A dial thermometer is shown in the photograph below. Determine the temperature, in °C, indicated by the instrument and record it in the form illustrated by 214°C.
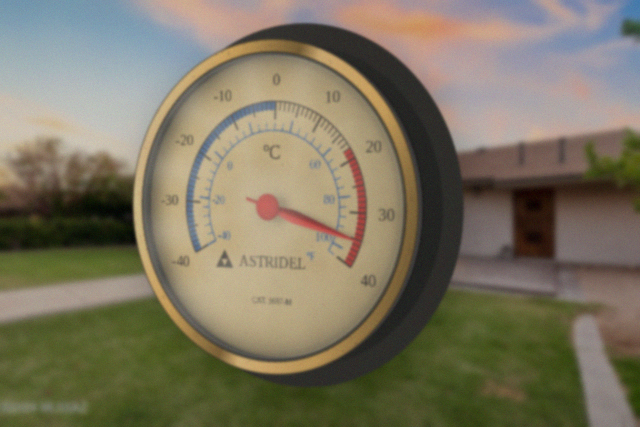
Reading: 35°C
